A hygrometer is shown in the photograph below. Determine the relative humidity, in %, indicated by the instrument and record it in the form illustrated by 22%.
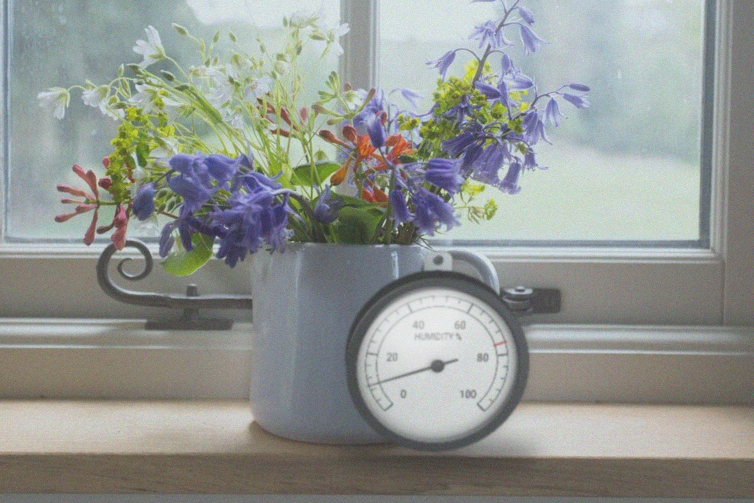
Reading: 10%
